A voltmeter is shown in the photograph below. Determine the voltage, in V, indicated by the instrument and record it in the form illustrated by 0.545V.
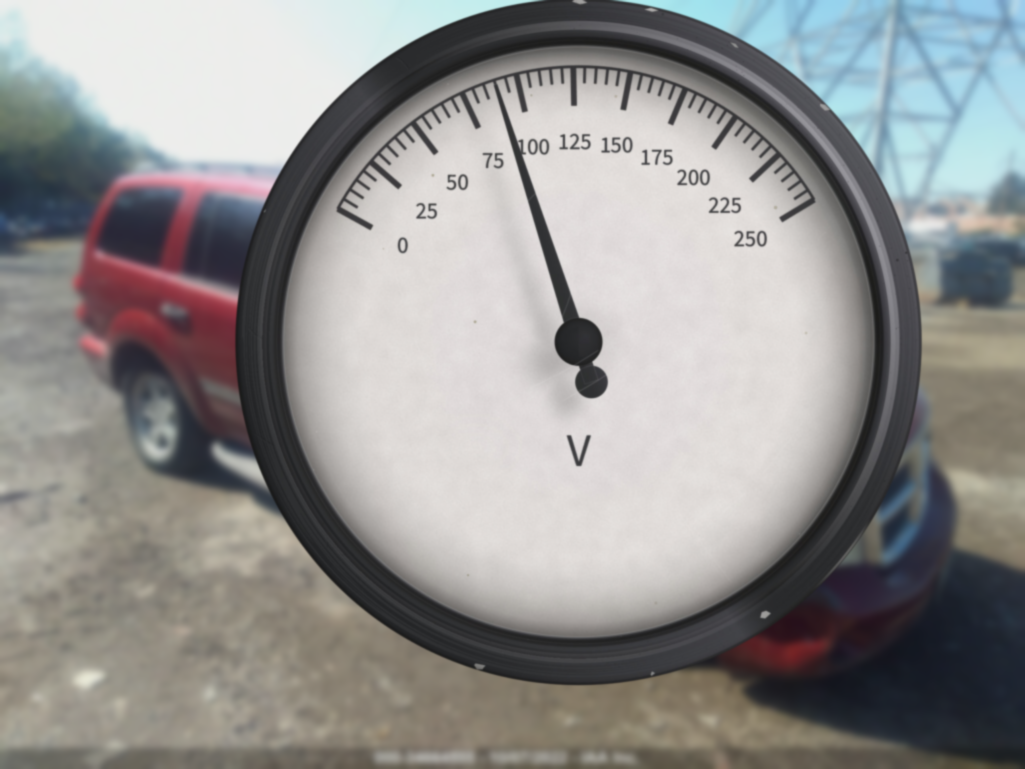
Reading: 90V
